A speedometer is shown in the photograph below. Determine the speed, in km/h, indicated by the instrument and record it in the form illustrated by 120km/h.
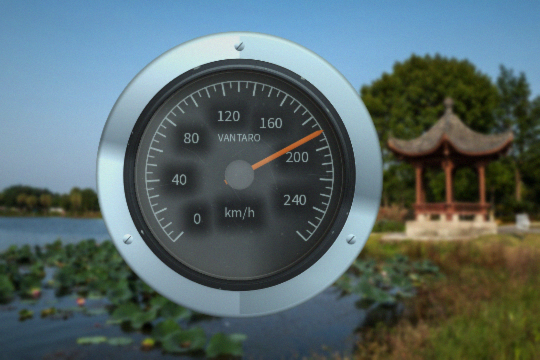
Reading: 190km/h
